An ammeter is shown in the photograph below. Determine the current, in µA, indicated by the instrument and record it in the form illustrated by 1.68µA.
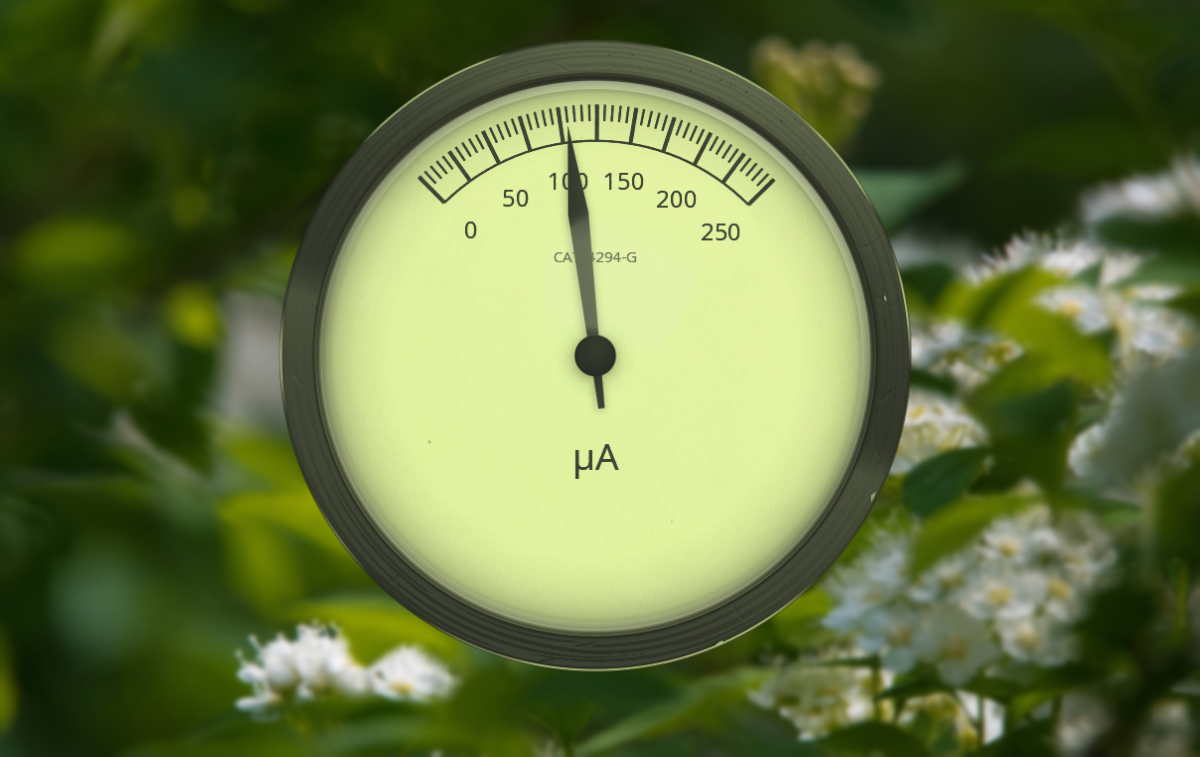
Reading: 105µA
